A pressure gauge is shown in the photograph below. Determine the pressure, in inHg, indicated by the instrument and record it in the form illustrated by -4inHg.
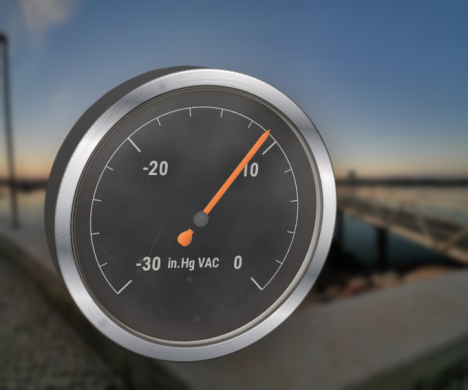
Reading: -11inHg
